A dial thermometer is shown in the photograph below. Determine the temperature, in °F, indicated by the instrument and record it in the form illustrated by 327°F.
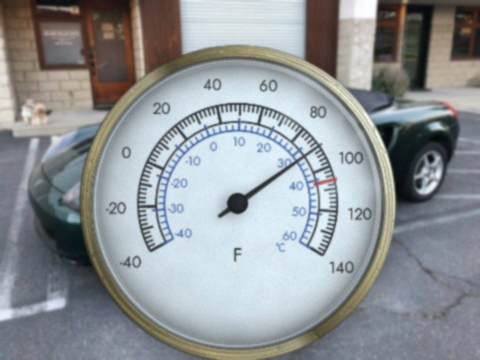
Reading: 90°F
